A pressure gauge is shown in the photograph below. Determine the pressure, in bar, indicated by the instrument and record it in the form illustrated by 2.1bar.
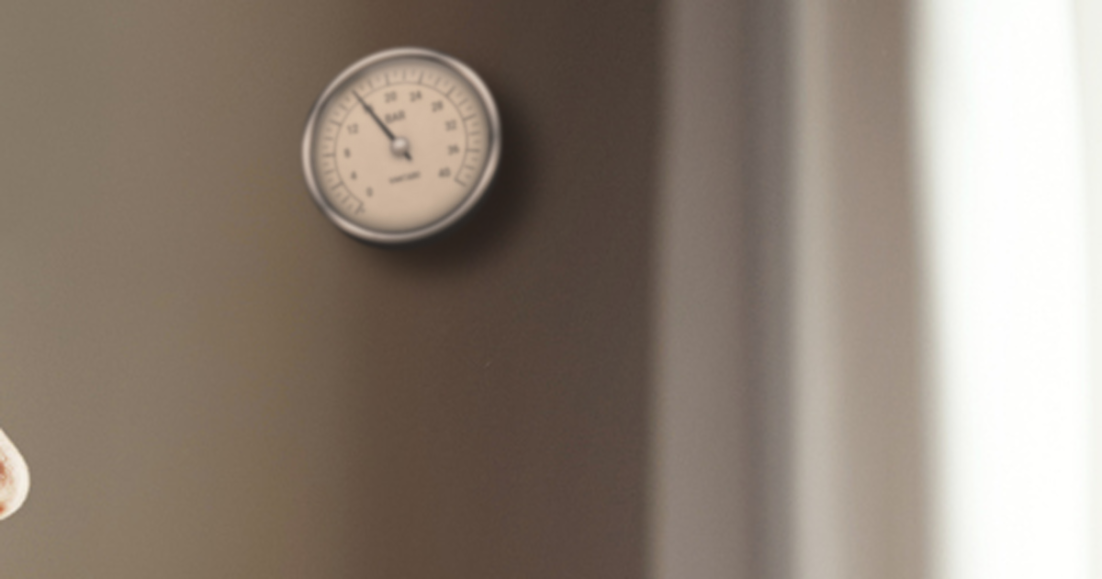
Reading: 16bar
